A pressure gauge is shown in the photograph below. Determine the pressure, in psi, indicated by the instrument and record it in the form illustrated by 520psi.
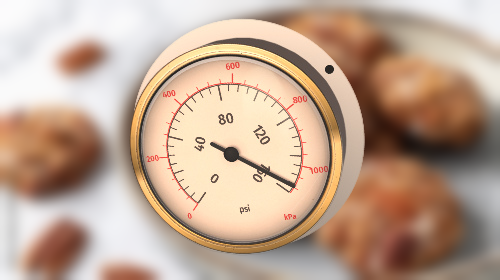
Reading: 155psi
